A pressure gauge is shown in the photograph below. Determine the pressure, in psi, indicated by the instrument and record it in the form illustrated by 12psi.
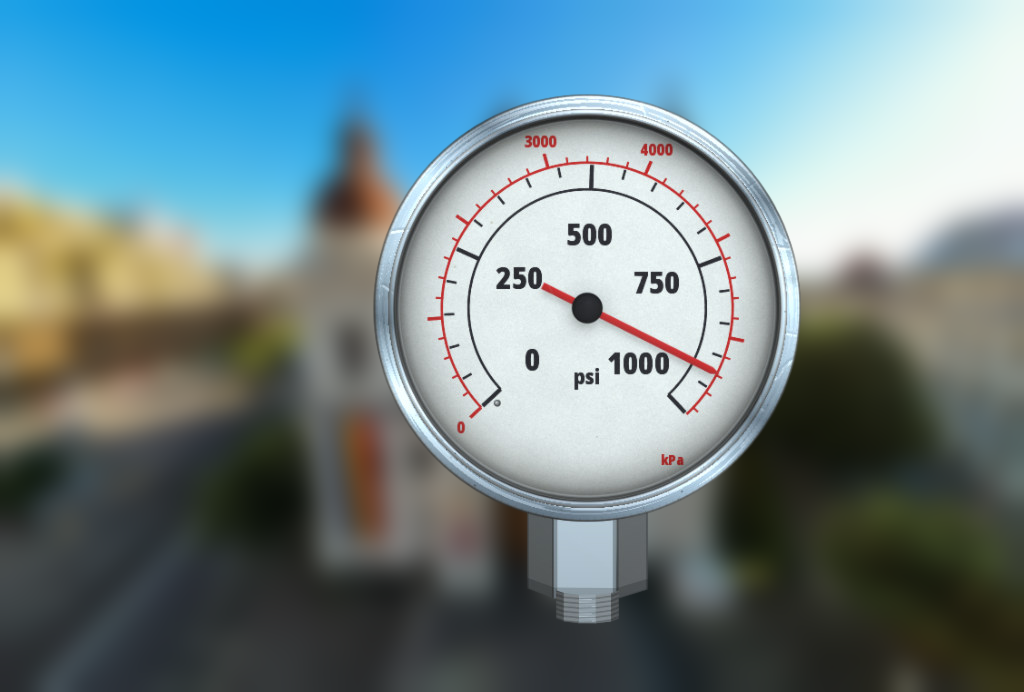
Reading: 925psi
